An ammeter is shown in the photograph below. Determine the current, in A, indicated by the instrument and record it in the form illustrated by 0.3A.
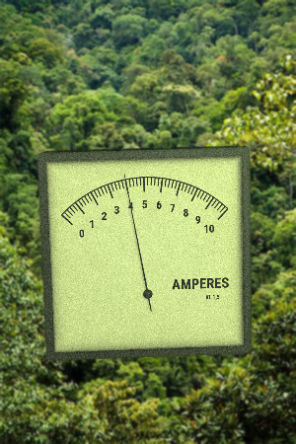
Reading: 4A
